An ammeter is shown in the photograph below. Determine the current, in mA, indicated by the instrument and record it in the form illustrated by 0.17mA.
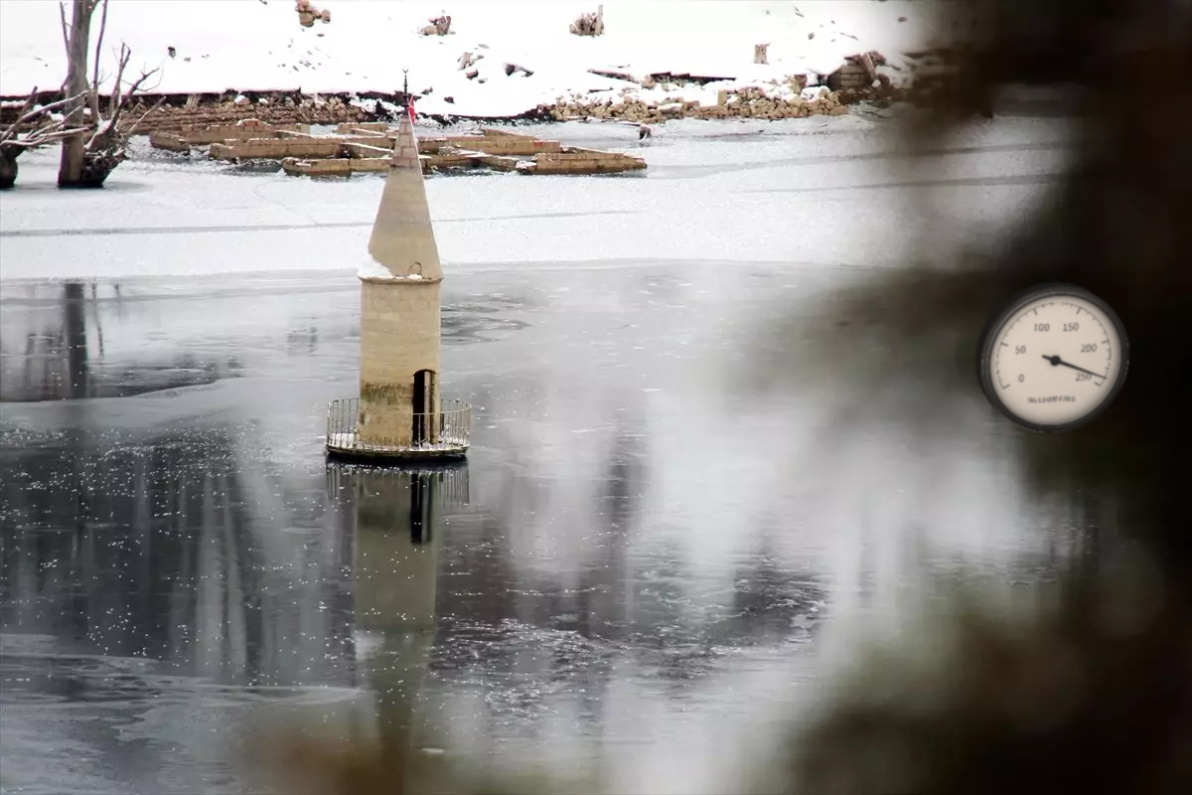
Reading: 240mA
